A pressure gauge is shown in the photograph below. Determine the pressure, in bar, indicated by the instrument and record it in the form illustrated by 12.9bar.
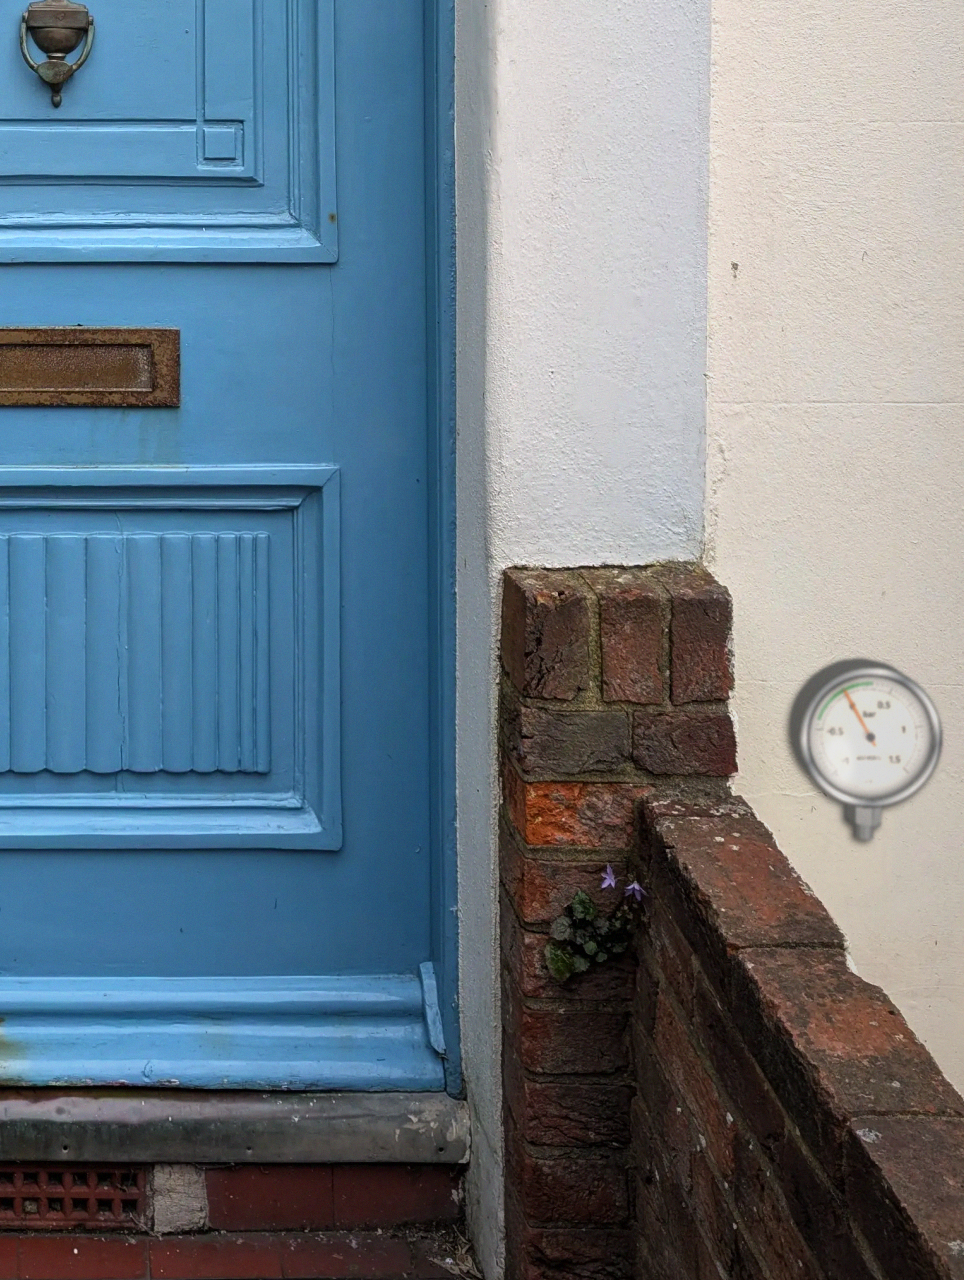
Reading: 0bar
